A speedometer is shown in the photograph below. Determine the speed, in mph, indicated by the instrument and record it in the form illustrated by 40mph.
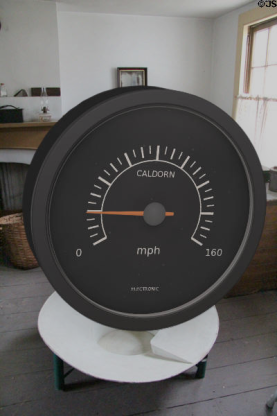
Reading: 20mph
